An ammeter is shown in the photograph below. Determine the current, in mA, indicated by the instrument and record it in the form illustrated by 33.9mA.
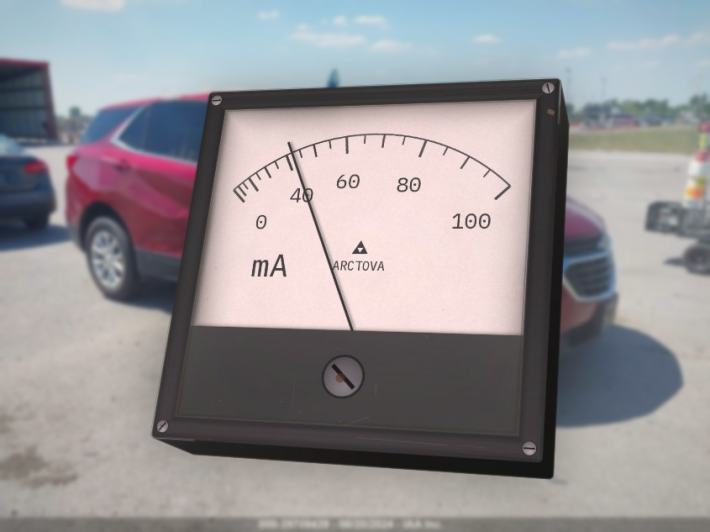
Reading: 42.5mA
